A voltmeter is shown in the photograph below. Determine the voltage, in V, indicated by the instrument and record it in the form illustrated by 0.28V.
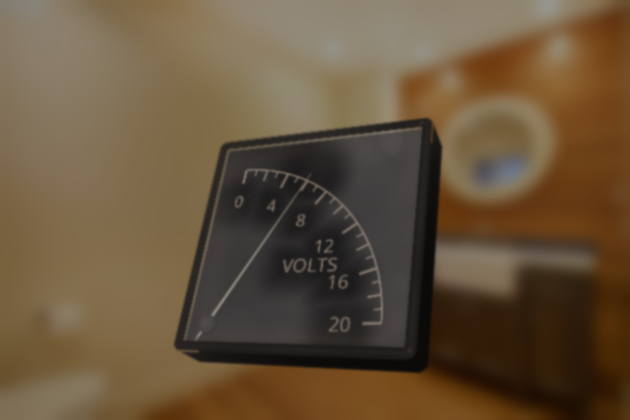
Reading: 6V
